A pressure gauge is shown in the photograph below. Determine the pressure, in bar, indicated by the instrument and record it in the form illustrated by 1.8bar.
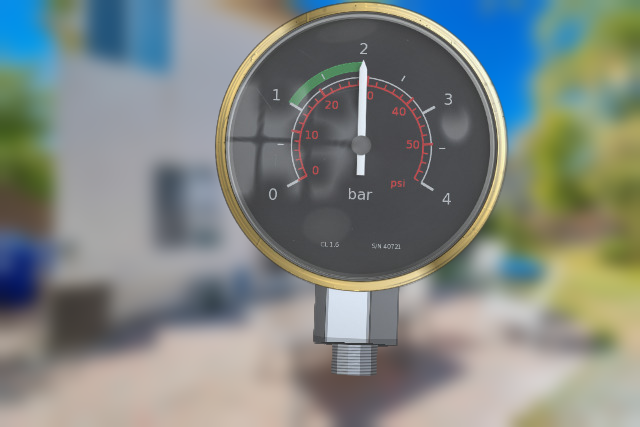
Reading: 2bar
